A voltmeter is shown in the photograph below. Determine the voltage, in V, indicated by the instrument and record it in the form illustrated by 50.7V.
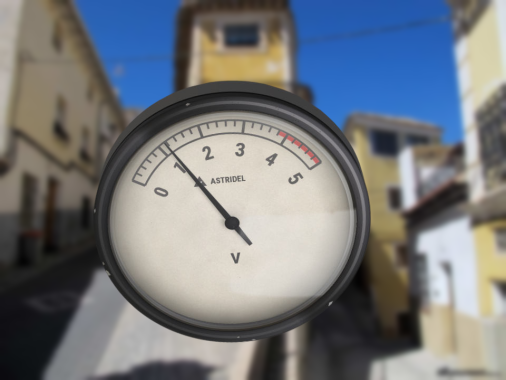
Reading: 1.2V
